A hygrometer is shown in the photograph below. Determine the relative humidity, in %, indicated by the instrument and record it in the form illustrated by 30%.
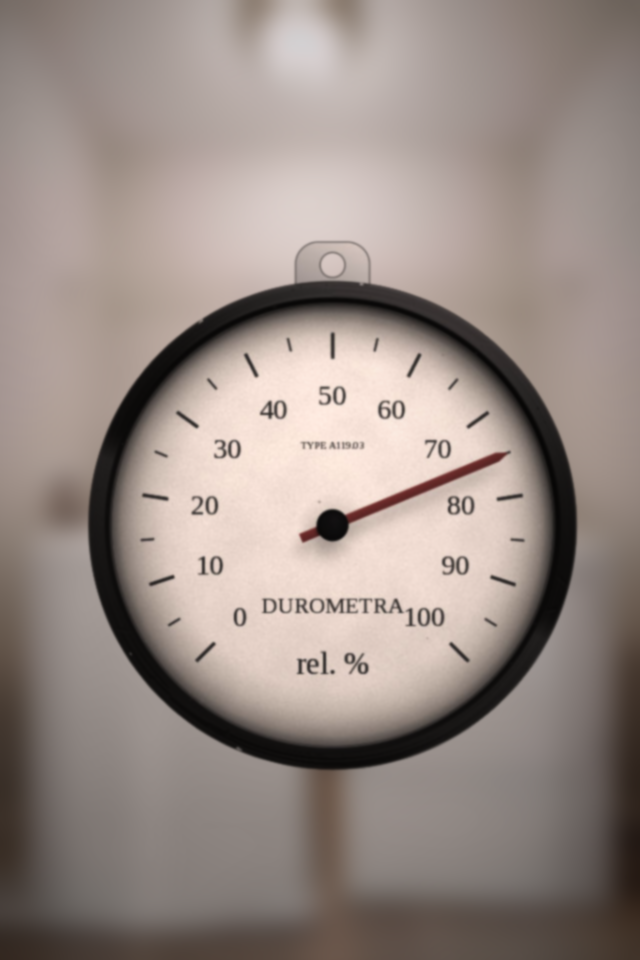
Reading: 75%
